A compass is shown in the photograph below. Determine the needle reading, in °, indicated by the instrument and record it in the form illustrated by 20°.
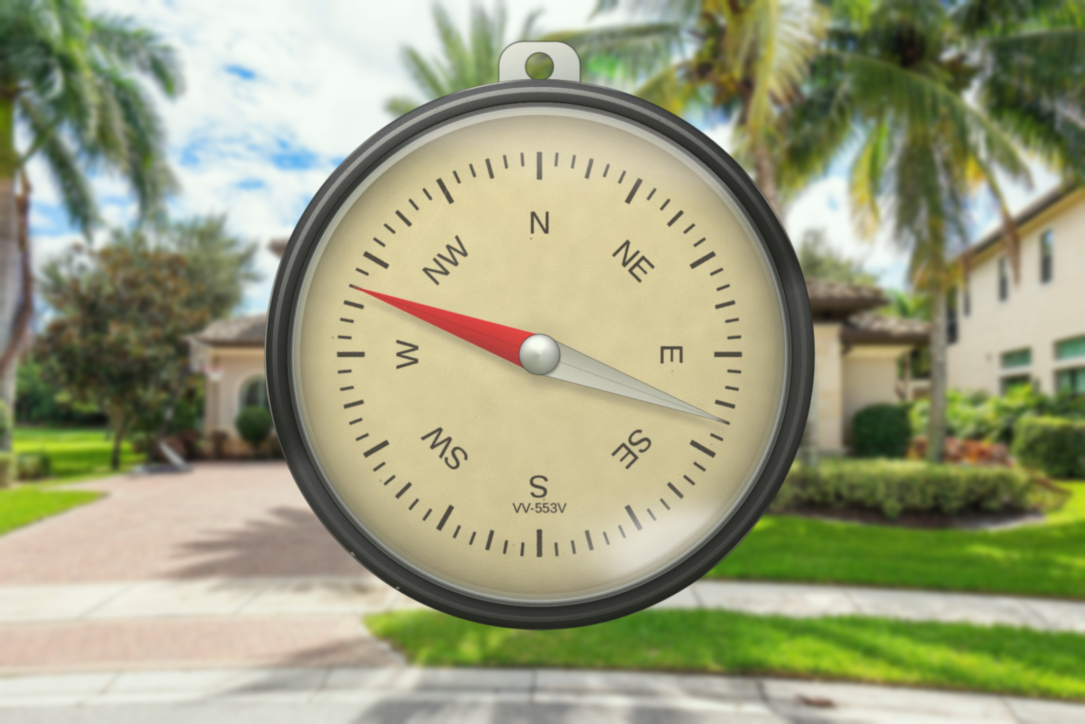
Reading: 290°
